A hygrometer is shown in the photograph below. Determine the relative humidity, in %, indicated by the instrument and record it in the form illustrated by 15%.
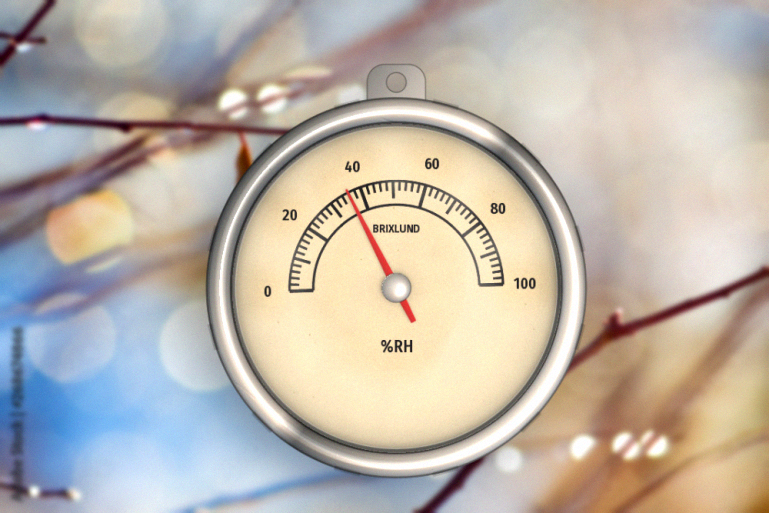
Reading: 36%
